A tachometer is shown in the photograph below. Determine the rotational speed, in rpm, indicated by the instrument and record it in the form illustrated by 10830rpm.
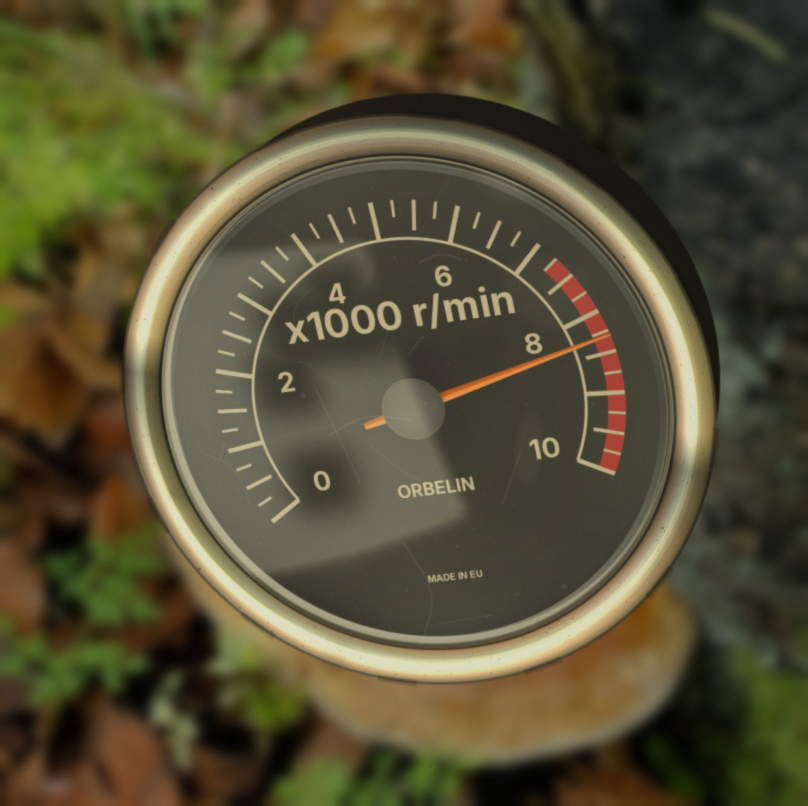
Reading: 8250rpm
